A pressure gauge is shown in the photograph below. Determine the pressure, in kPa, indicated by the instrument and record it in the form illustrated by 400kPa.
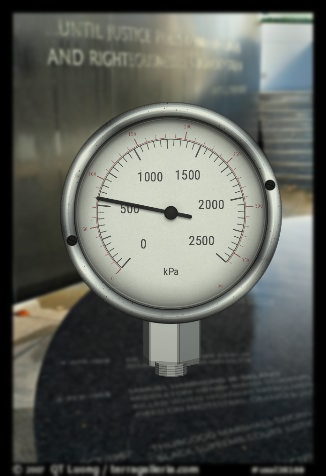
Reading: 550kPa
